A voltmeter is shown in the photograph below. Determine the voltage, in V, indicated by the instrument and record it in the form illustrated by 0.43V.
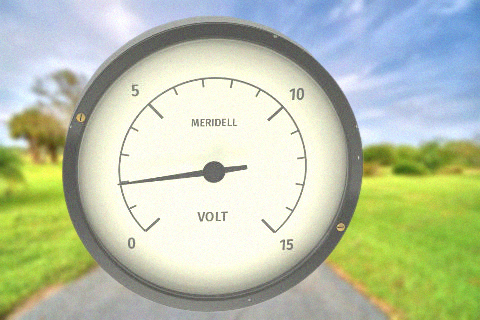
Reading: 2V
